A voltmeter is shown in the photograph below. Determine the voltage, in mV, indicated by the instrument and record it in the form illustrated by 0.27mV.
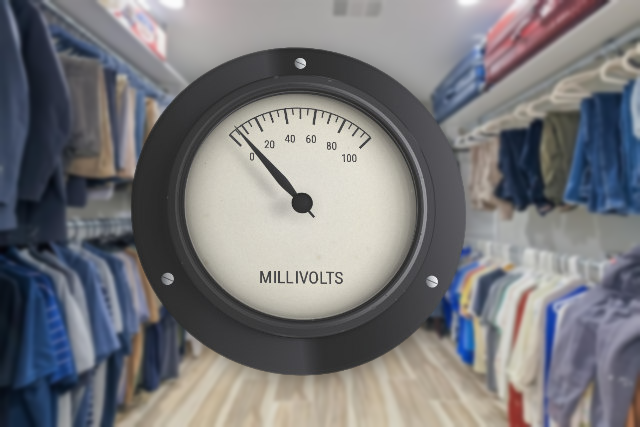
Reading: 5mV
